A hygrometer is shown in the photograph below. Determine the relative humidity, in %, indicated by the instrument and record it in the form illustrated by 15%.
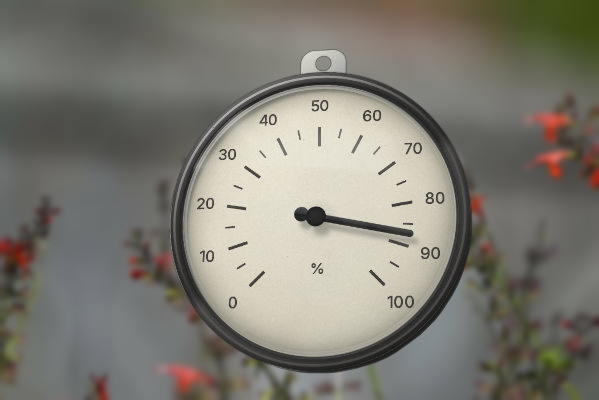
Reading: 87.5%
